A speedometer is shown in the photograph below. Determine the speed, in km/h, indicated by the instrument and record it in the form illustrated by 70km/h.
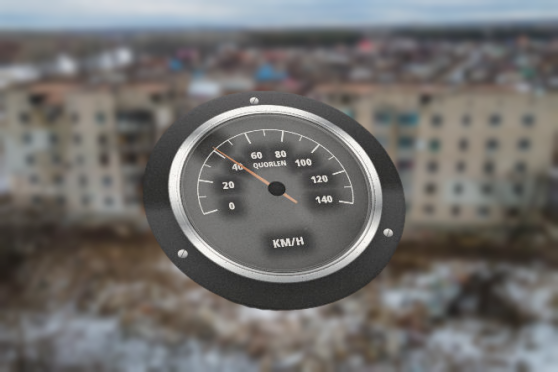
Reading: 40km/h
